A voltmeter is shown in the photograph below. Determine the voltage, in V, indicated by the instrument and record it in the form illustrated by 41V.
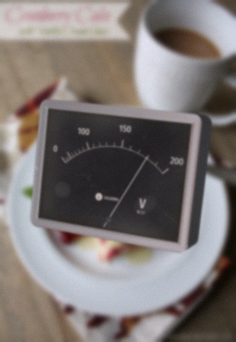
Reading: 180V
